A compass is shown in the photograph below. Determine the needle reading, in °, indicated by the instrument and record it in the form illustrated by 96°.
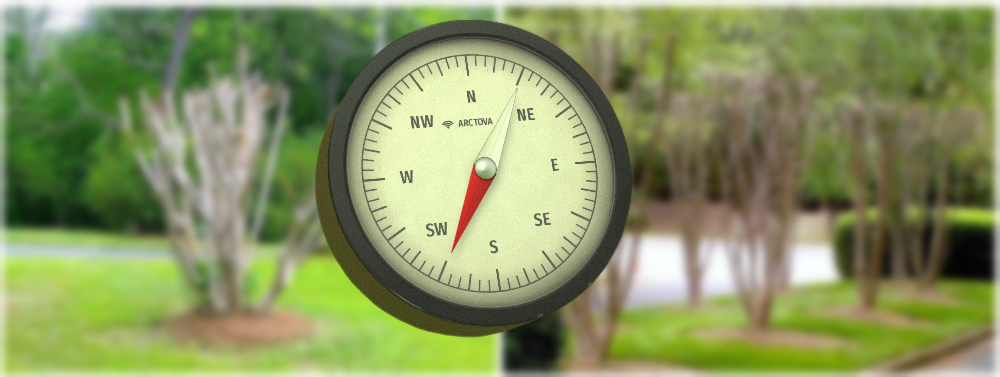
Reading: 210°
